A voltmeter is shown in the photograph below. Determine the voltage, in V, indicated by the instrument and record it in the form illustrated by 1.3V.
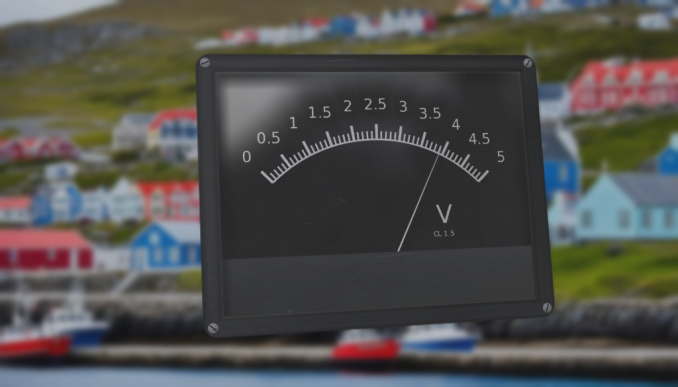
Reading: 3.9V
